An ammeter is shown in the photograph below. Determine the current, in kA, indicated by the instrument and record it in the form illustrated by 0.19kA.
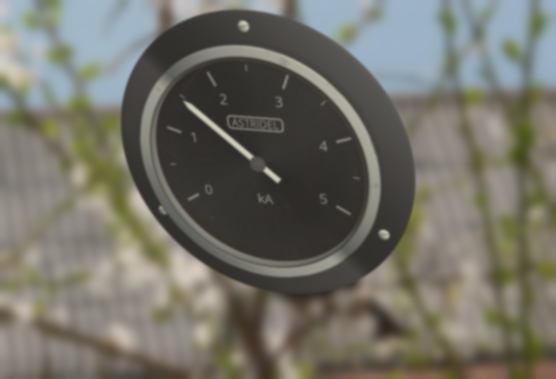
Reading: 1.5kA
